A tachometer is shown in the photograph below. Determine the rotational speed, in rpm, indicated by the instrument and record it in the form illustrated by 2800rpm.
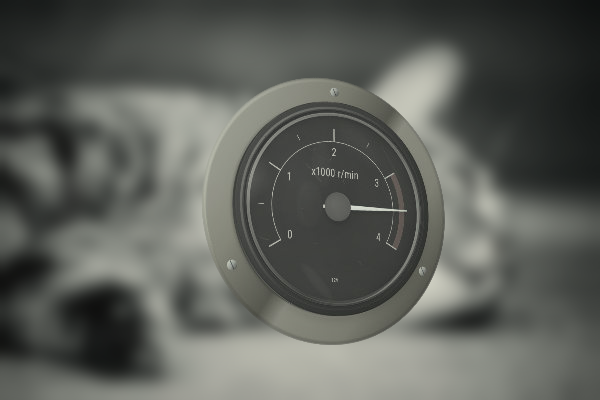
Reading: 3500rpm
